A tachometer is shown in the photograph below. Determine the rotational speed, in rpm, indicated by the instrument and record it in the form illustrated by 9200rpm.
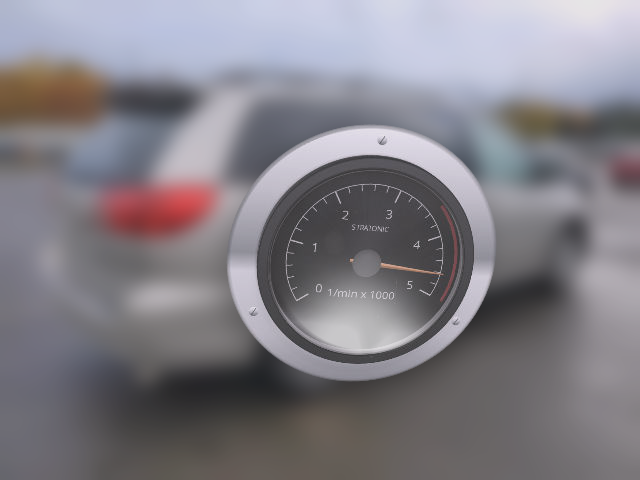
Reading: 4600rpm
